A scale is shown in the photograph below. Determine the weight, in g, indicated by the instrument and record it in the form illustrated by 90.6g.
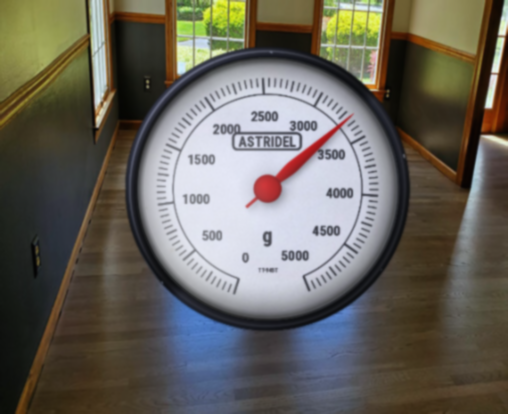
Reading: 3300g
